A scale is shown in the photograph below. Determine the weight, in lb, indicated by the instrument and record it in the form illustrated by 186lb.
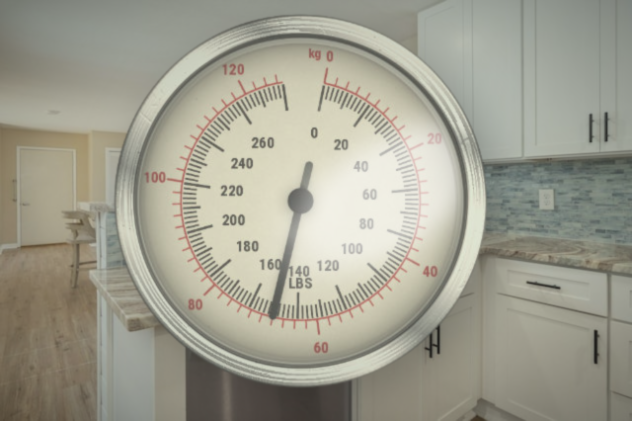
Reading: 150lb
